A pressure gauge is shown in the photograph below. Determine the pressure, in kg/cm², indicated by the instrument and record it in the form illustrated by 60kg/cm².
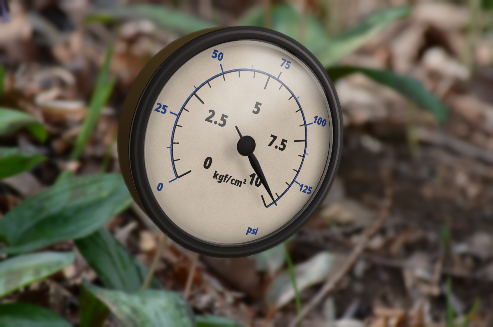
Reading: 9.75kg/cm²
